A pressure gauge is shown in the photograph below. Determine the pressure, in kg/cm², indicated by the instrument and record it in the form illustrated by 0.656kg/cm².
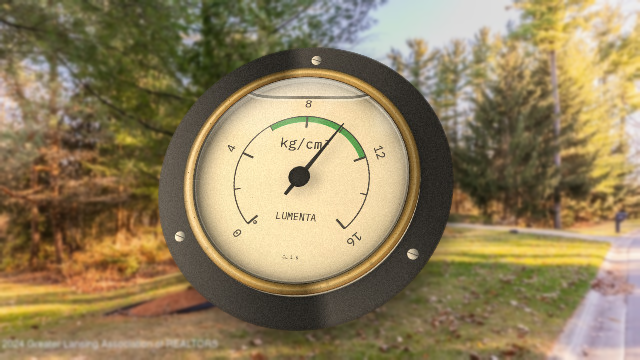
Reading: 10kg/cm²
